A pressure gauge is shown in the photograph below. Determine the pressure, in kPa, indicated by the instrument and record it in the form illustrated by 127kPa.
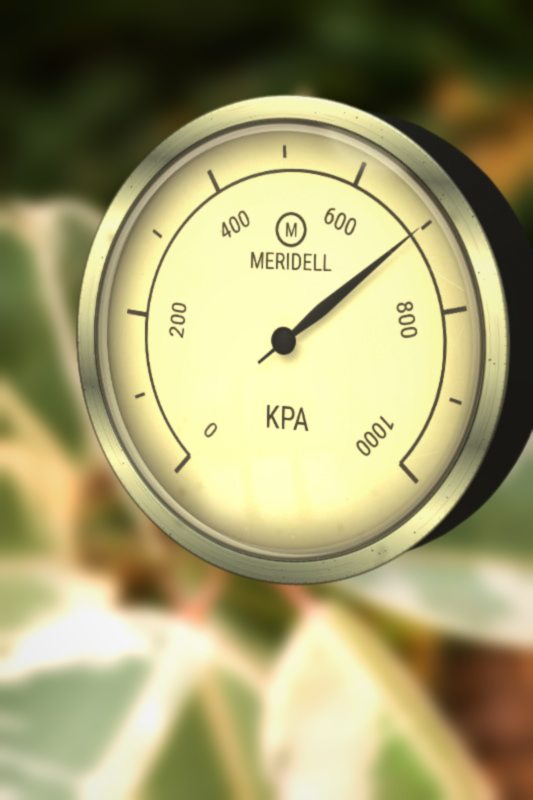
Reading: 700kPa
